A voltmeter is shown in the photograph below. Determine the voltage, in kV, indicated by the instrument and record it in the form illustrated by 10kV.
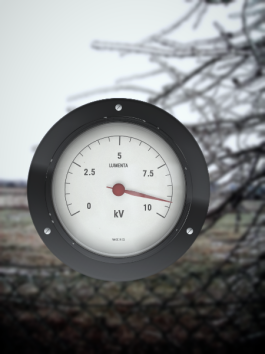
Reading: 9.25kV
